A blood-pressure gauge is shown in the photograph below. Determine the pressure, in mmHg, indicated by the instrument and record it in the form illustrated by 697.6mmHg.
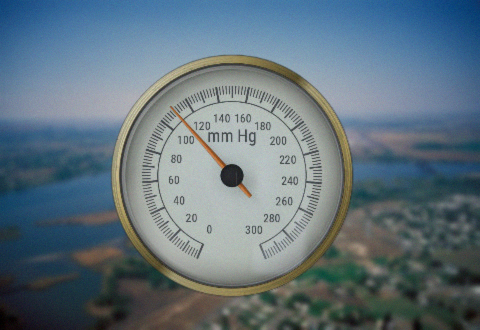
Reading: 110mmHg
